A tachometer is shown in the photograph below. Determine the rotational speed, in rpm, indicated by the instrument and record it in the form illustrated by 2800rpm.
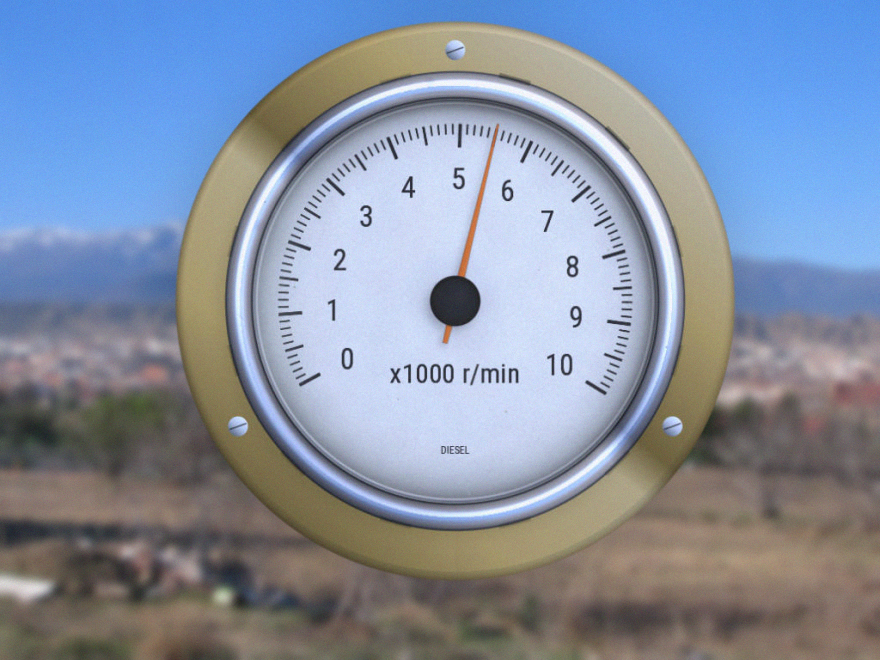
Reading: 5500rpm
